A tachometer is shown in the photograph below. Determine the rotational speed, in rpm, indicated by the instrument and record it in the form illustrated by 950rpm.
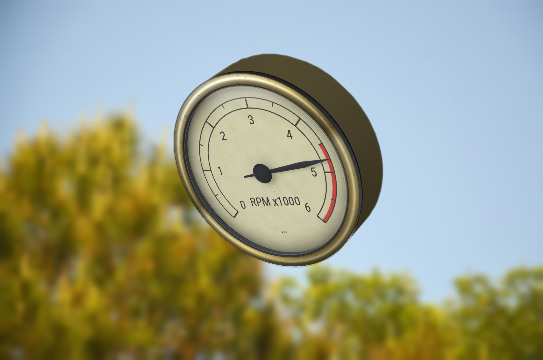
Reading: 4750rpm
